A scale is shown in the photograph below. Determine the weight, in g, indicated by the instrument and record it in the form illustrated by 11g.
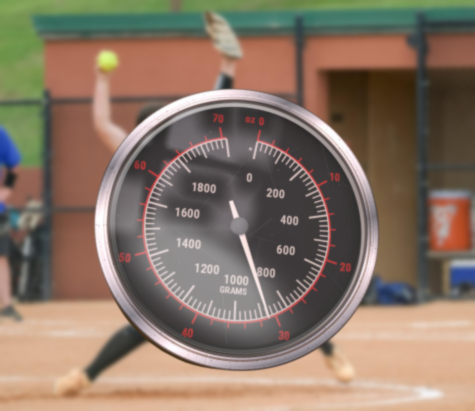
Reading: 880g
